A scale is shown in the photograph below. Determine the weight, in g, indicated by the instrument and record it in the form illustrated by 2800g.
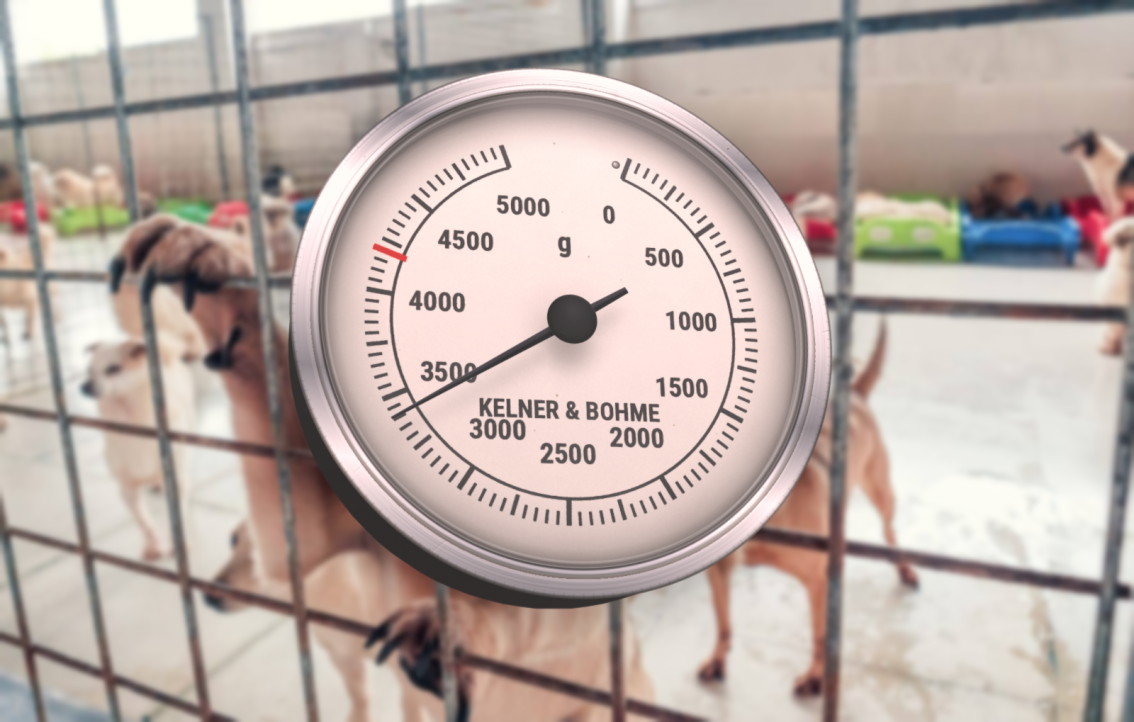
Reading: 3400g
